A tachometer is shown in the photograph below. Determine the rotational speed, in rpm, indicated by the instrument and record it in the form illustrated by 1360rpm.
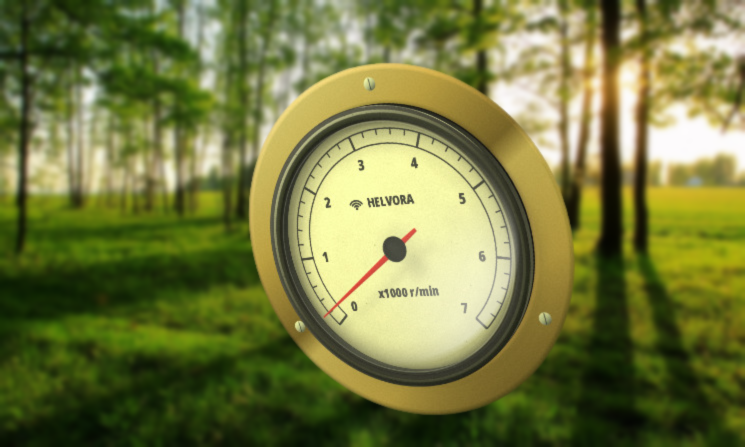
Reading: 200rpm
